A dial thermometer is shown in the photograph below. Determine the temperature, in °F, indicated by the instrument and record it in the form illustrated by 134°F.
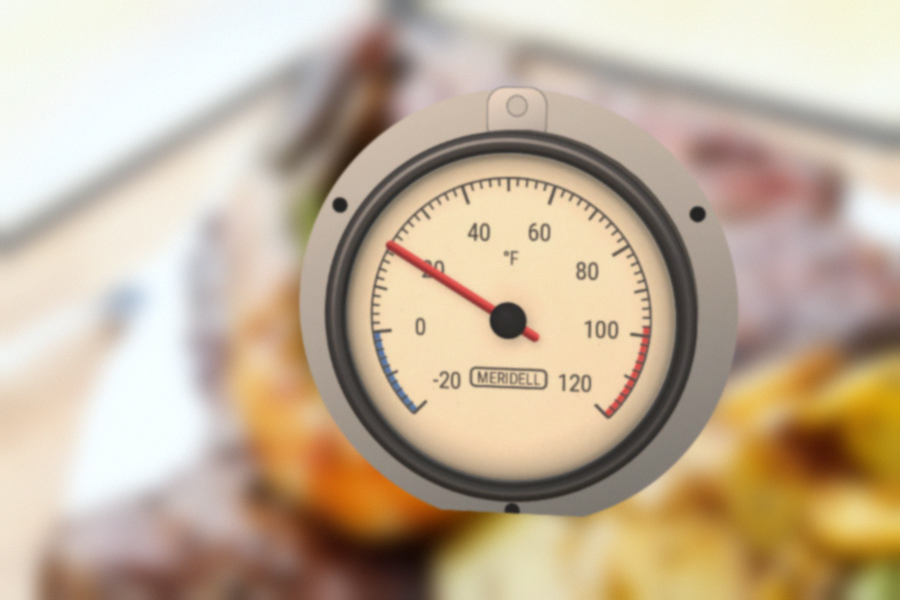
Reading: 20°F
